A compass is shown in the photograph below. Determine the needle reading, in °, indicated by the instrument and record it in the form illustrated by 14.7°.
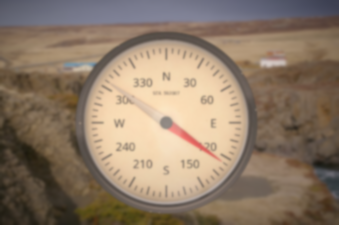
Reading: 125°
